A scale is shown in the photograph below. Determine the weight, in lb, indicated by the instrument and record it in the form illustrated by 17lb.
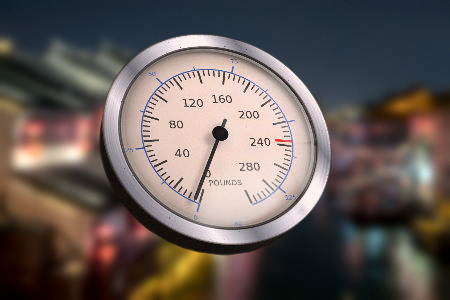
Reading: 4lb
